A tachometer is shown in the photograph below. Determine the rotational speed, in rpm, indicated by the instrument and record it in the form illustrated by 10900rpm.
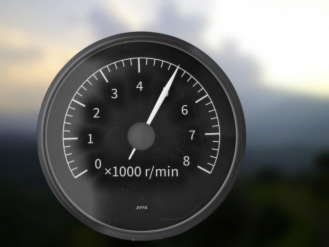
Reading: 5000rpm
